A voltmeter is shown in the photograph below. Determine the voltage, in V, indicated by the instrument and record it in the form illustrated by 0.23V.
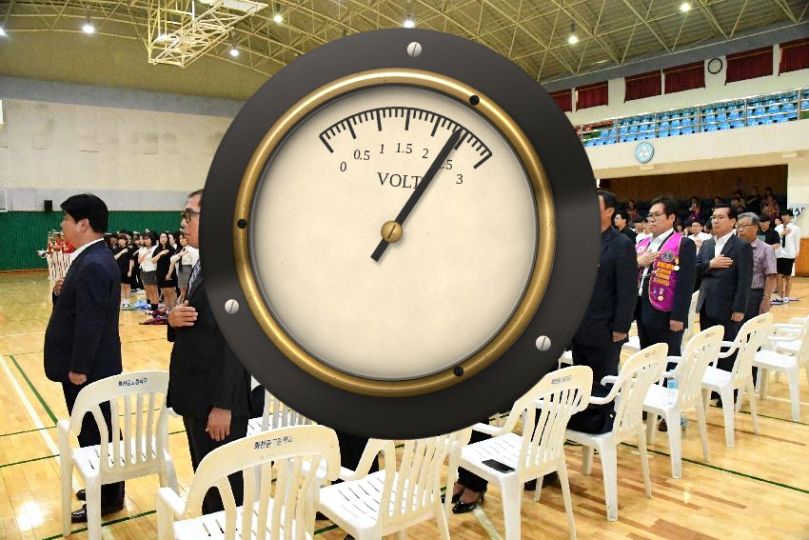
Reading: 2.4V
